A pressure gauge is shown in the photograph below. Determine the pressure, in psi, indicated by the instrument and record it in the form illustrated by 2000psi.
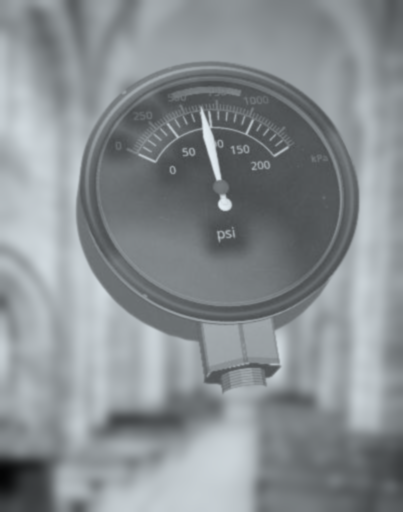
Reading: 90psi
